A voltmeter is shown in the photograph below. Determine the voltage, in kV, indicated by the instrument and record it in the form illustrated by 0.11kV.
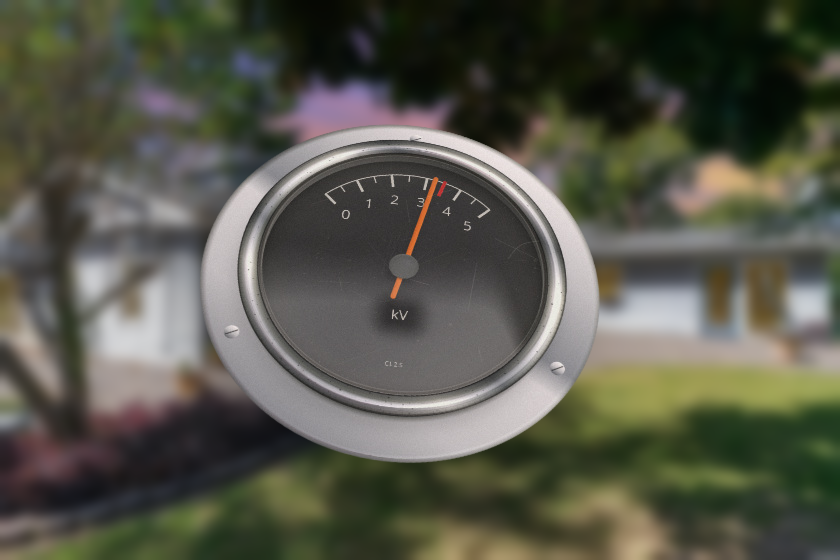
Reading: 3.25kV
